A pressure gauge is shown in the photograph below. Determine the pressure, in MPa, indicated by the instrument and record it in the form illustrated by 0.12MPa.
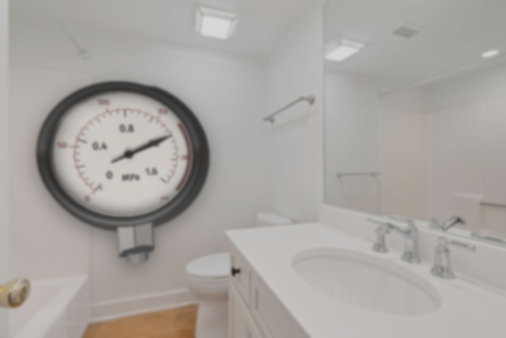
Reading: 1.2MPa
